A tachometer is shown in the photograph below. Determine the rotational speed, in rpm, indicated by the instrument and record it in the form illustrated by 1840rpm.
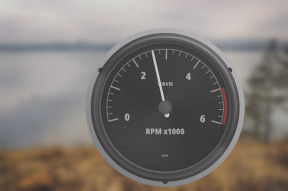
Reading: 2600rpm
